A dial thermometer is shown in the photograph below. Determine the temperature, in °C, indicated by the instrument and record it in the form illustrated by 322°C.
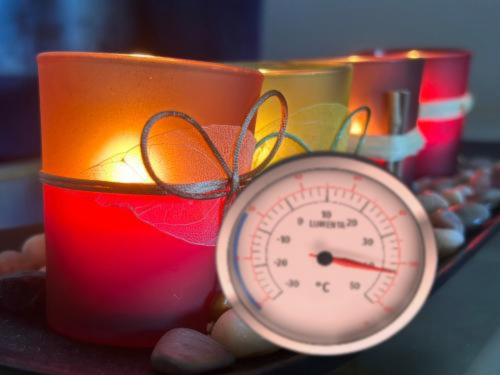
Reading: 40°C
